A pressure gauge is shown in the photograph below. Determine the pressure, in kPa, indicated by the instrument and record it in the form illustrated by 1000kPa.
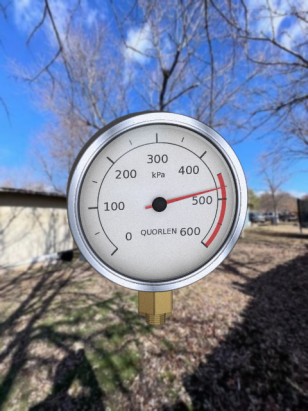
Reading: 475kPa
